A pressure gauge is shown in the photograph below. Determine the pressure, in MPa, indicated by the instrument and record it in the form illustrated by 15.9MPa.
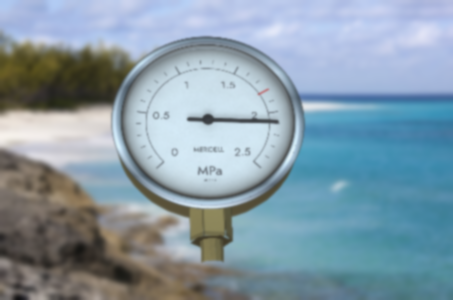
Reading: 2.1MPa
